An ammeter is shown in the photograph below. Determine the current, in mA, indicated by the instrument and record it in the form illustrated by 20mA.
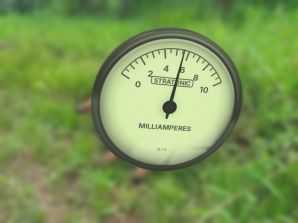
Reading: 5.5mA
